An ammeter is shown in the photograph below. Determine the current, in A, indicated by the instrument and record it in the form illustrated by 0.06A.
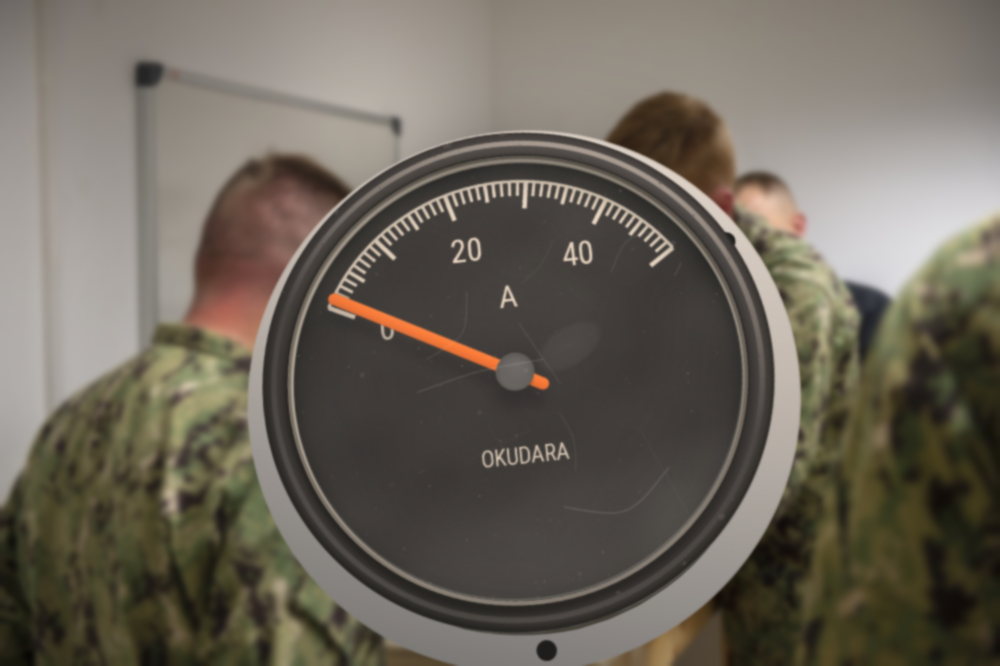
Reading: 1A
